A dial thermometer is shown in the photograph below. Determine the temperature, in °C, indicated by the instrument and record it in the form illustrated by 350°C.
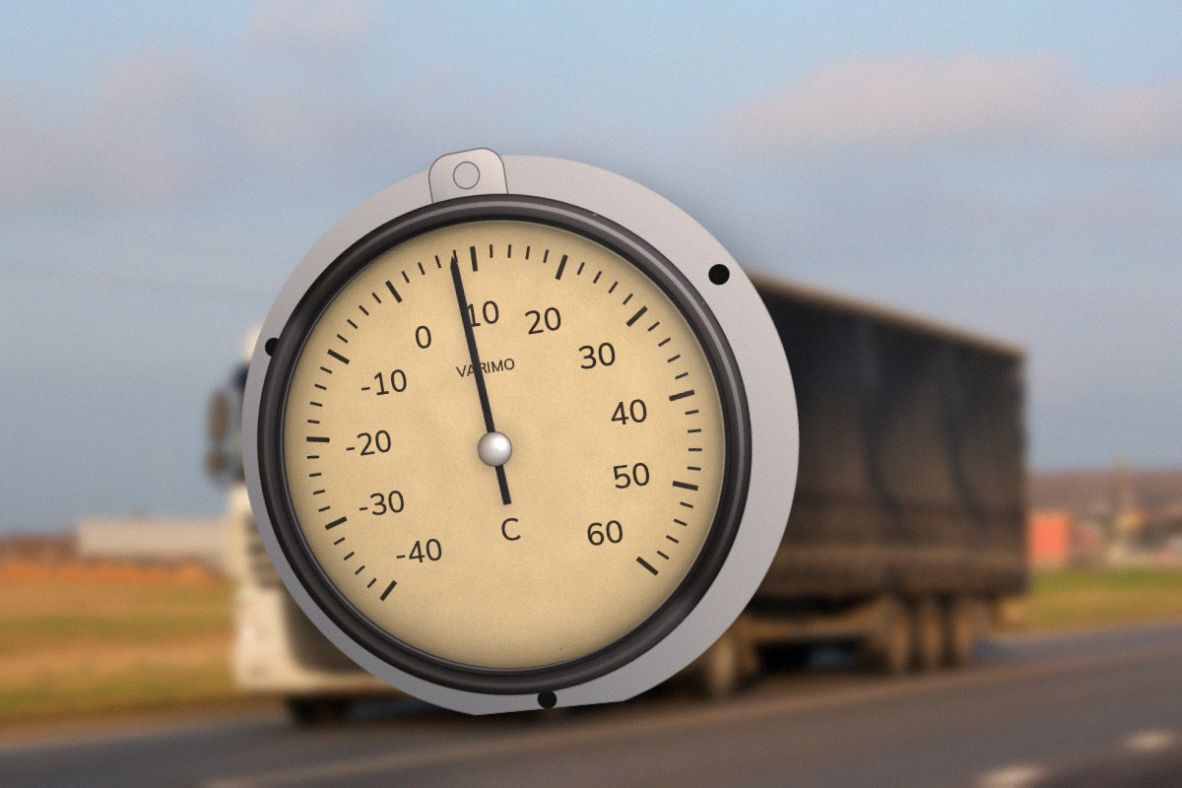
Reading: 8°C
